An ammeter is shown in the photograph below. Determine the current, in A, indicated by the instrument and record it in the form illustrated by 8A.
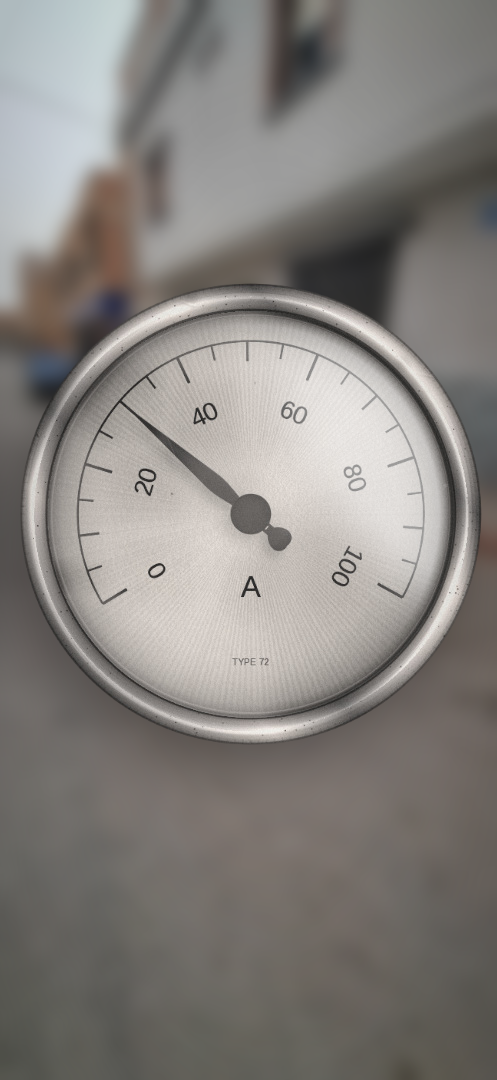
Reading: 30A
